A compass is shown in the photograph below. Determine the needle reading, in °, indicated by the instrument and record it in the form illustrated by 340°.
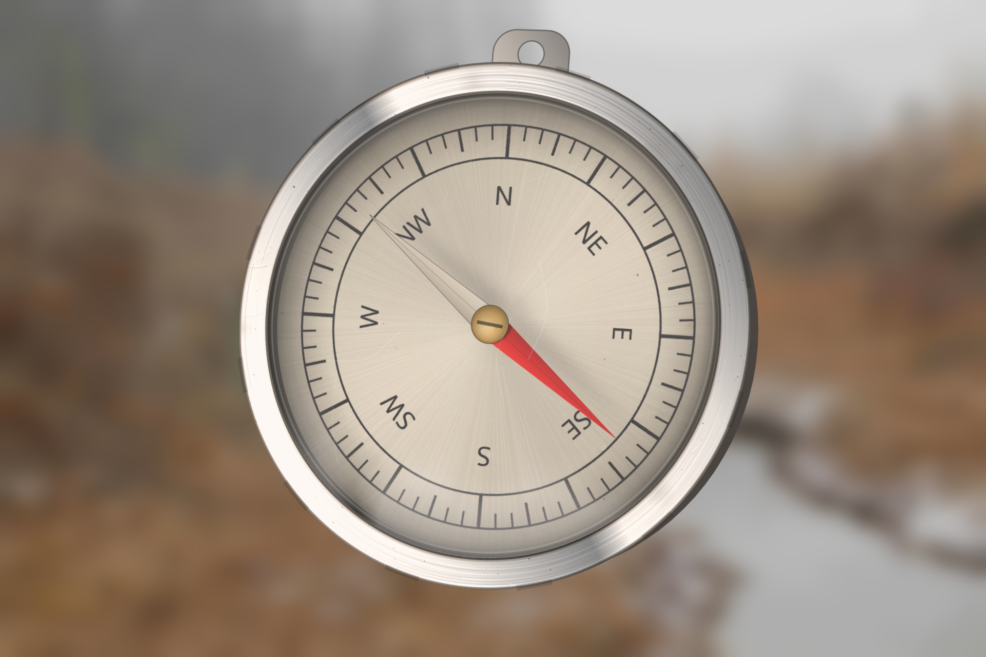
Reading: 127.5°
